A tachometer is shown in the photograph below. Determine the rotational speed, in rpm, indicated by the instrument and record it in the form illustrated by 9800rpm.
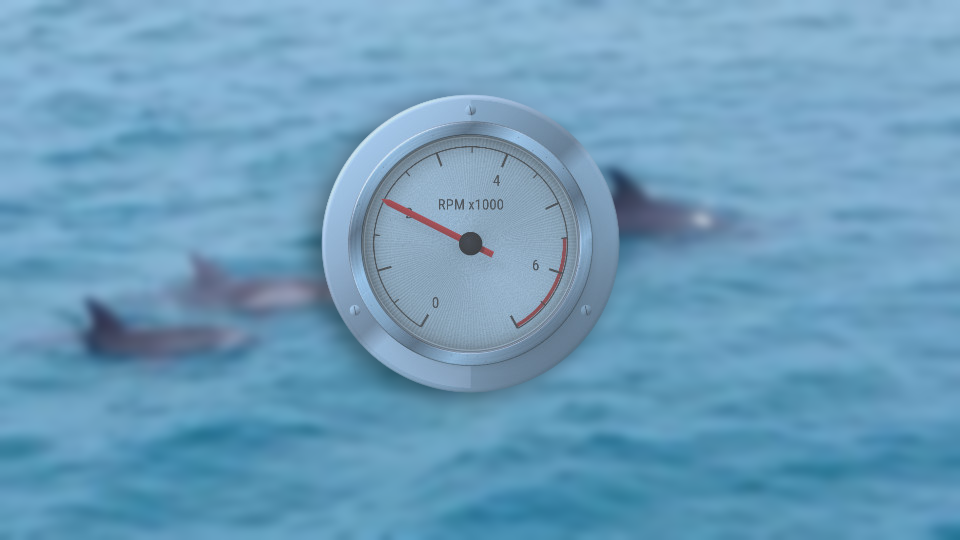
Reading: 2000rpm
